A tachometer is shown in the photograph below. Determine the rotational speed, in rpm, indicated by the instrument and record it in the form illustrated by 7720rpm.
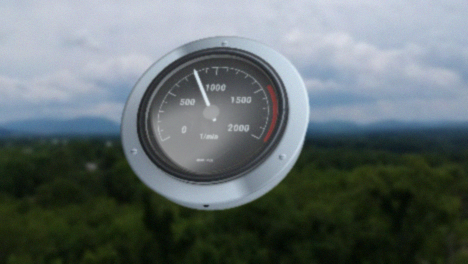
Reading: 800rpm
